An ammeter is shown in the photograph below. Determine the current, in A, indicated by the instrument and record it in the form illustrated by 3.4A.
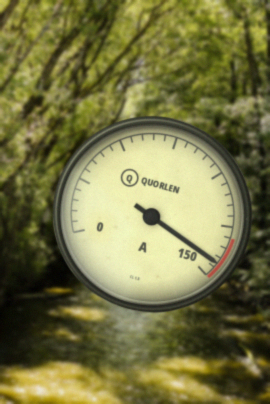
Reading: 142.5A
